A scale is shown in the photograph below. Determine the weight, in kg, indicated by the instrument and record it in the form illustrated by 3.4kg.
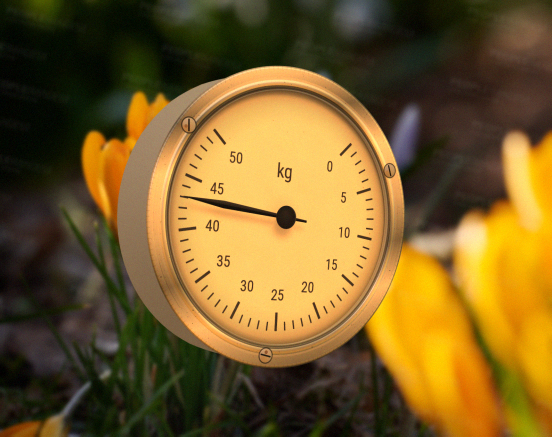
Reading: 43kg
